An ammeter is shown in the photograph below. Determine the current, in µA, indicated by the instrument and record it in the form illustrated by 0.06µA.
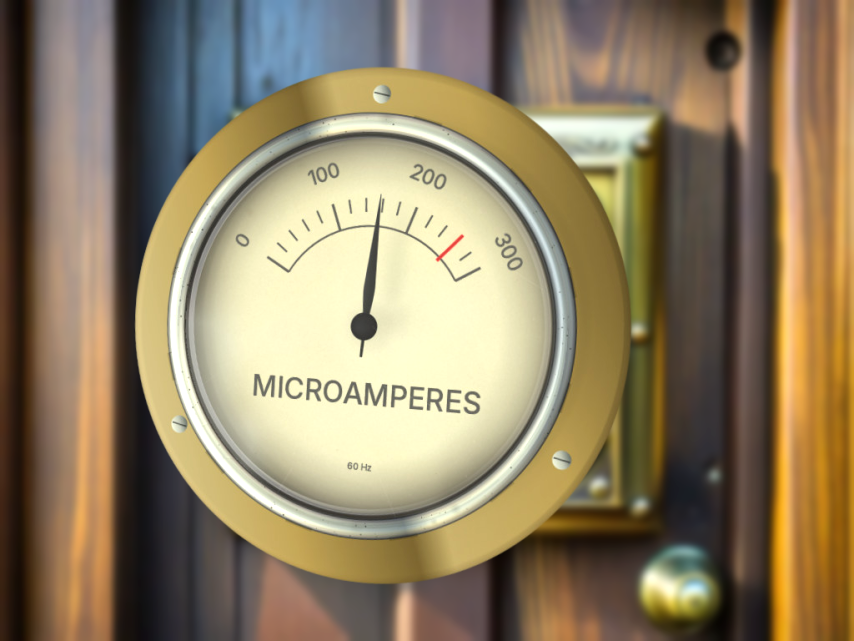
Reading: 160µA
